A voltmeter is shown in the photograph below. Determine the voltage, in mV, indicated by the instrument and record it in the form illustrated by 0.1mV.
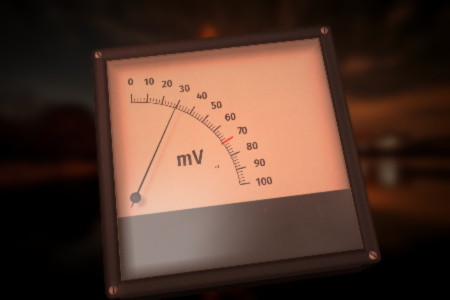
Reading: 30mV
